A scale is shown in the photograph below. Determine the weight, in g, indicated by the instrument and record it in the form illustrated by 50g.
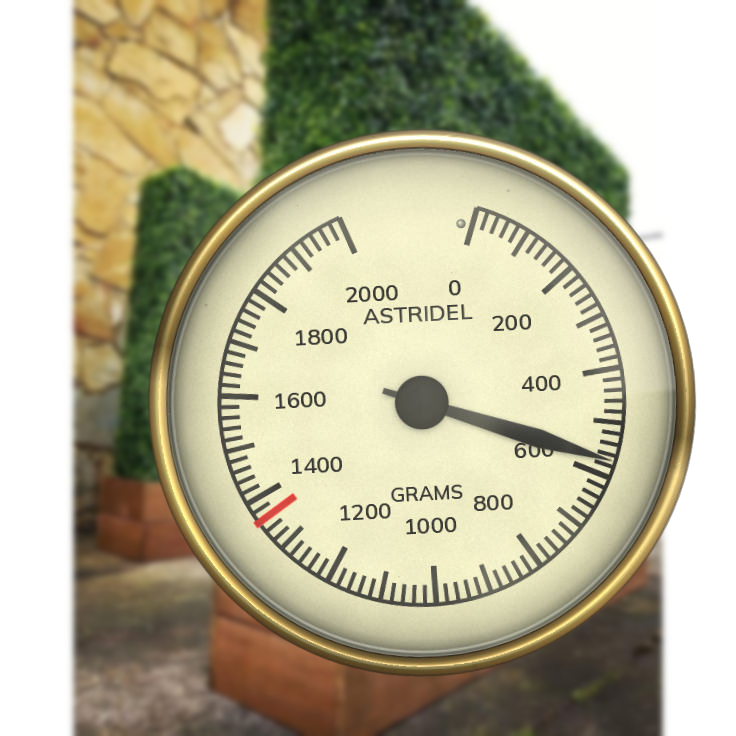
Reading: 570g
